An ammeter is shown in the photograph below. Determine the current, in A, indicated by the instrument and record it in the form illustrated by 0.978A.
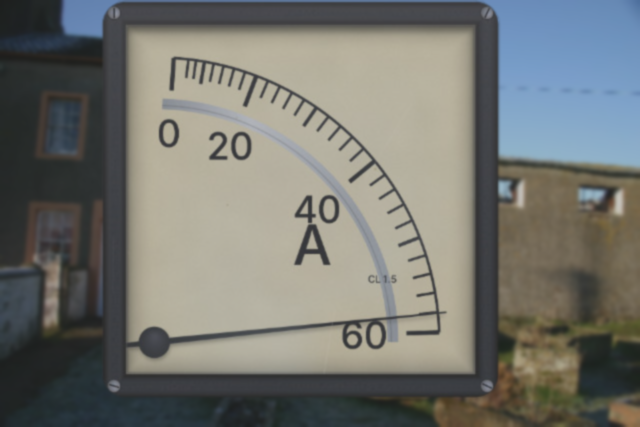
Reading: 58A
